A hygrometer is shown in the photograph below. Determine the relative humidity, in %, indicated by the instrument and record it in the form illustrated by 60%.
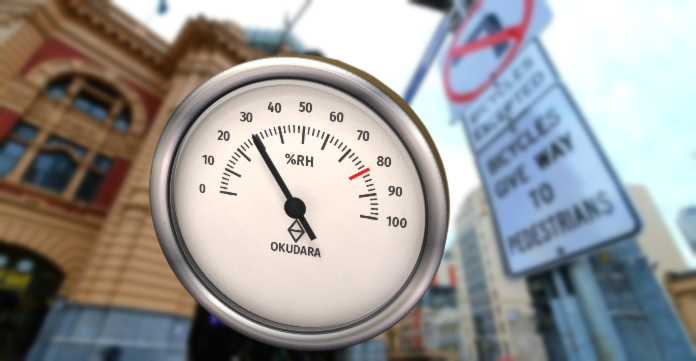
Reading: 30%
